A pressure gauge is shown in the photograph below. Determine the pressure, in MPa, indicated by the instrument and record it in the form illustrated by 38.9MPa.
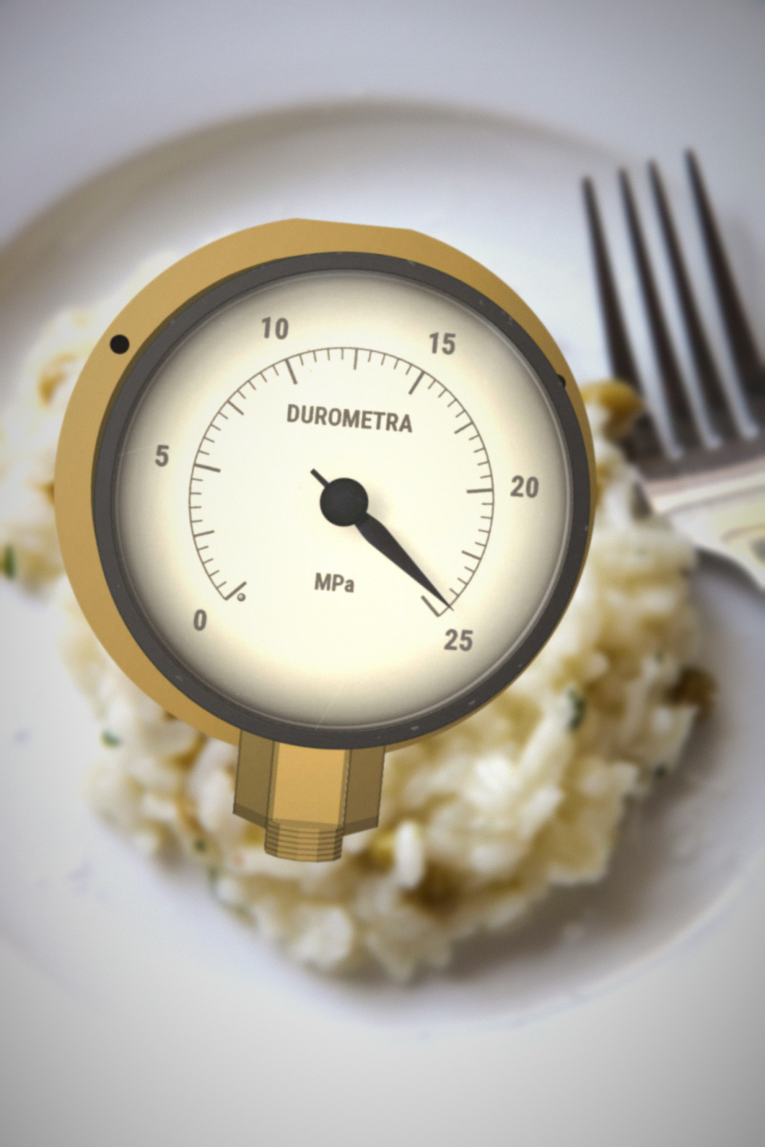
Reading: 24.5MPa
